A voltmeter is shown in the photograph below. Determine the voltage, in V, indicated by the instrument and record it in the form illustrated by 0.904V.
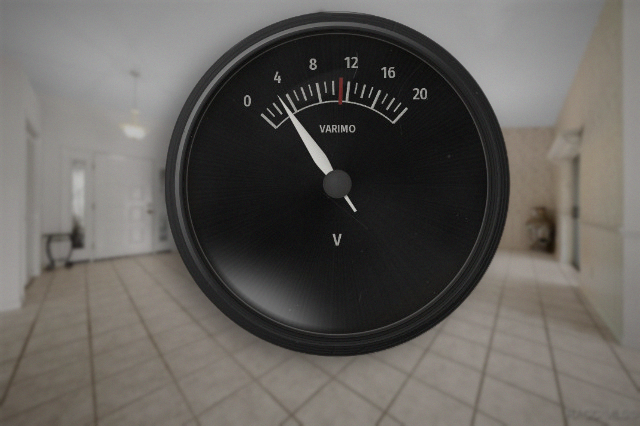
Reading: 3V
